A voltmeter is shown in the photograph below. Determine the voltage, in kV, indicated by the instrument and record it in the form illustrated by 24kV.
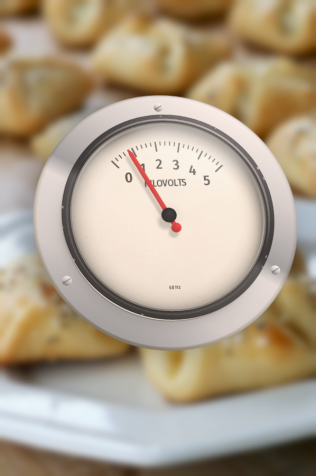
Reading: 0.8kV
